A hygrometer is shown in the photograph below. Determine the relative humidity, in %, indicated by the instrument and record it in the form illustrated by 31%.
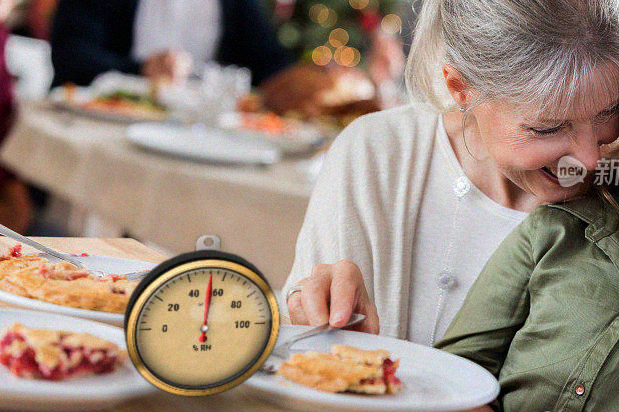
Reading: 52%
